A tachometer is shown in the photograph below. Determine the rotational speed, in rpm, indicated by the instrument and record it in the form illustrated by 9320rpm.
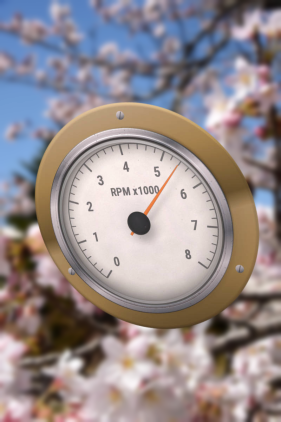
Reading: 5400rpm
